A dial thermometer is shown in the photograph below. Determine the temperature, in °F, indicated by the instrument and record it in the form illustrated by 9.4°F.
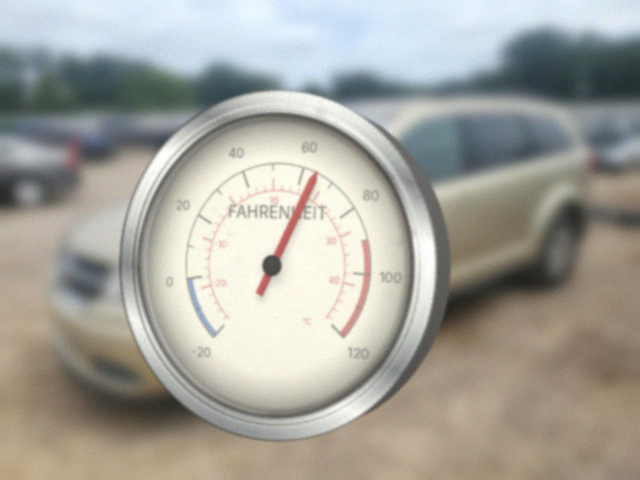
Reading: 65°F
